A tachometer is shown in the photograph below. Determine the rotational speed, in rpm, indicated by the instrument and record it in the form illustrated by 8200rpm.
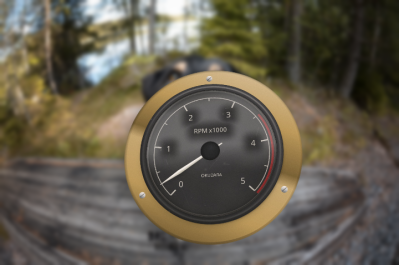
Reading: 250rpm
